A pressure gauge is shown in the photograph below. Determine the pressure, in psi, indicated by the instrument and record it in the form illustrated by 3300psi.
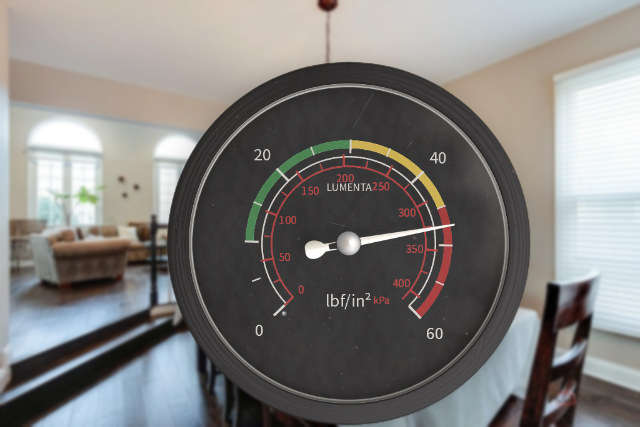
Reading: 47.5psi
